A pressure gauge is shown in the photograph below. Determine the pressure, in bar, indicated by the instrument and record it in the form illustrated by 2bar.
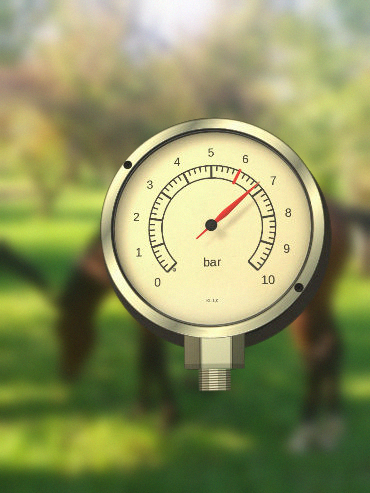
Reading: 6.8bar
